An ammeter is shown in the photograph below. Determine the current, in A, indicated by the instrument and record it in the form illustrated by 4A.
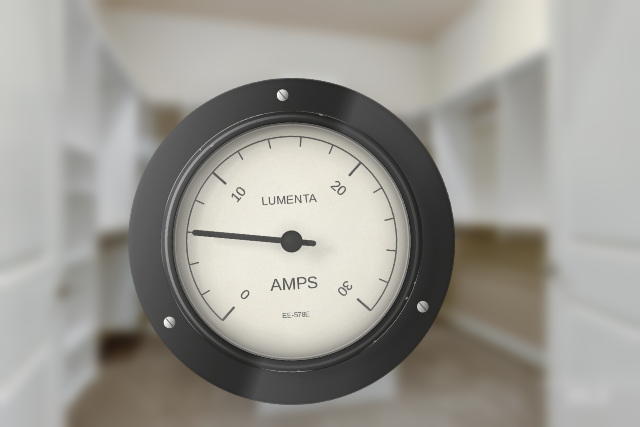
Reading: 6A
